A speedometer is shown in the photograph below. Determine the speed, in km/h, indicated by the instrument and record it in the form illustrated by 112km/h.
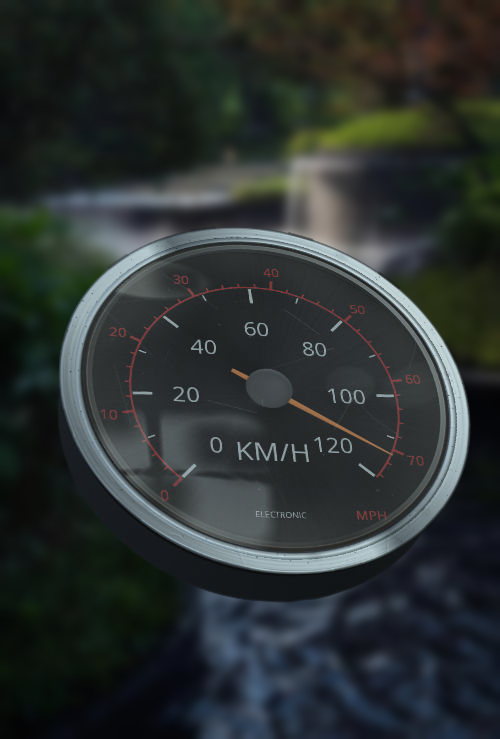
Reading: 115km/h
